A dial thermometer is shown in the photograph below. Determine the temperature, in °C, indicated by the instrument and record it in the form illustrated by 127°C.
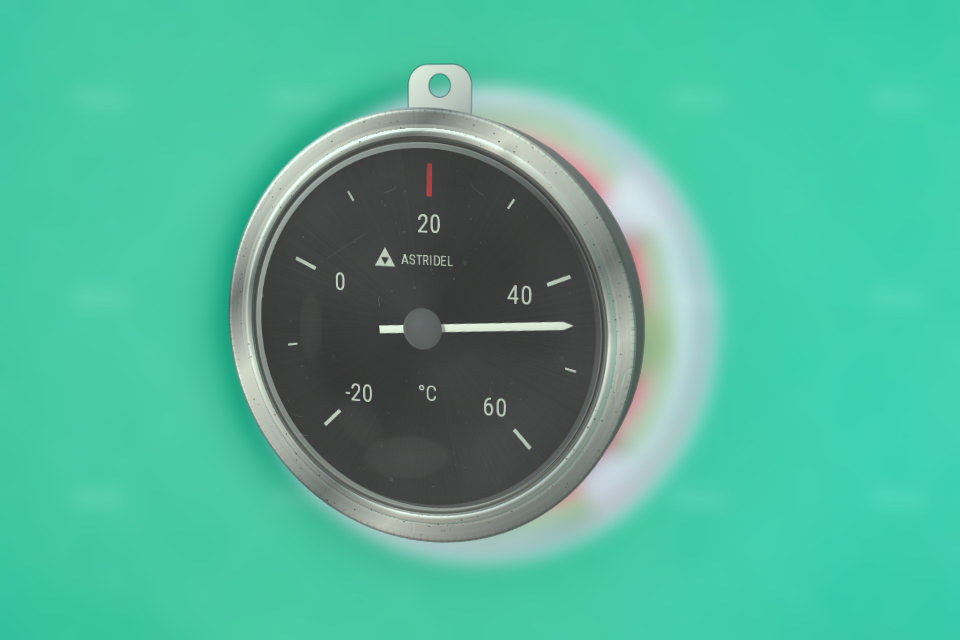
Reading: 45°C
